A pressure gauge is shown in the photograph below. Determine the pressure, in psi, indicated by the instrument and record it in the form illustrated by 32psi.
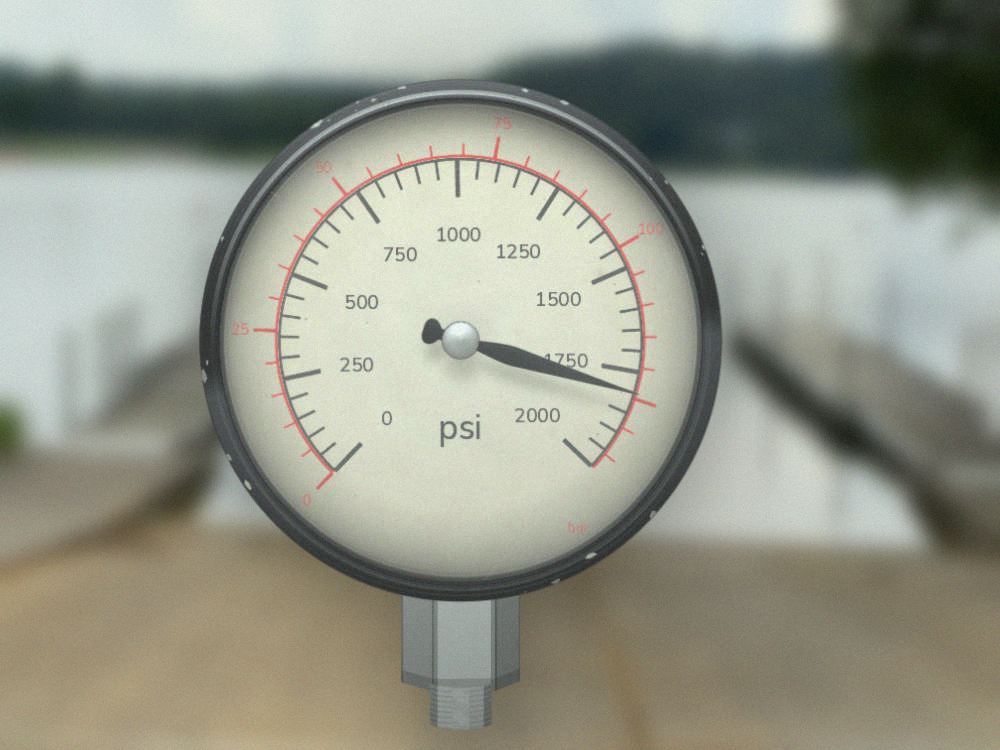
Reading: 1800psi
